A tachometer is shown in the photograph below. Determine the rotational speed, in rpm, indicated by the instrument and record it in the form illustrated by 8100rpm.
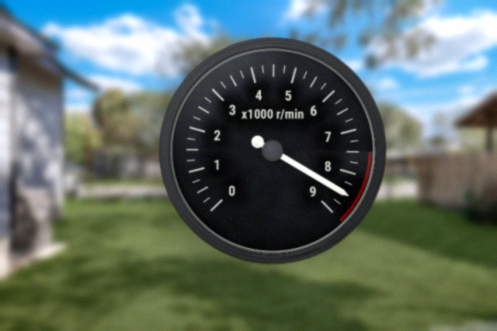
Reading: 8500rpm
